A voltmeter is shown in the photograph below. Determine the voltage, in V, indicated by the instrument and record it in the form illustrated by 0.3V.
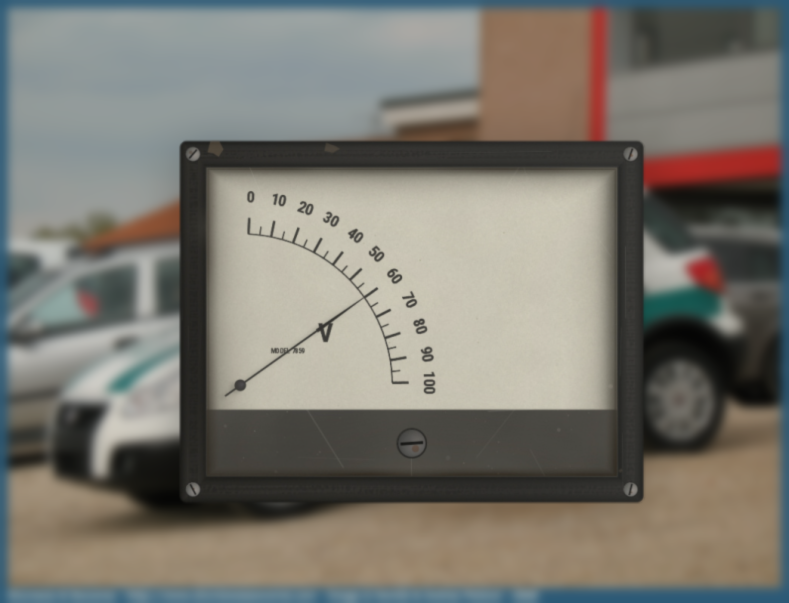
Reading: 60V
